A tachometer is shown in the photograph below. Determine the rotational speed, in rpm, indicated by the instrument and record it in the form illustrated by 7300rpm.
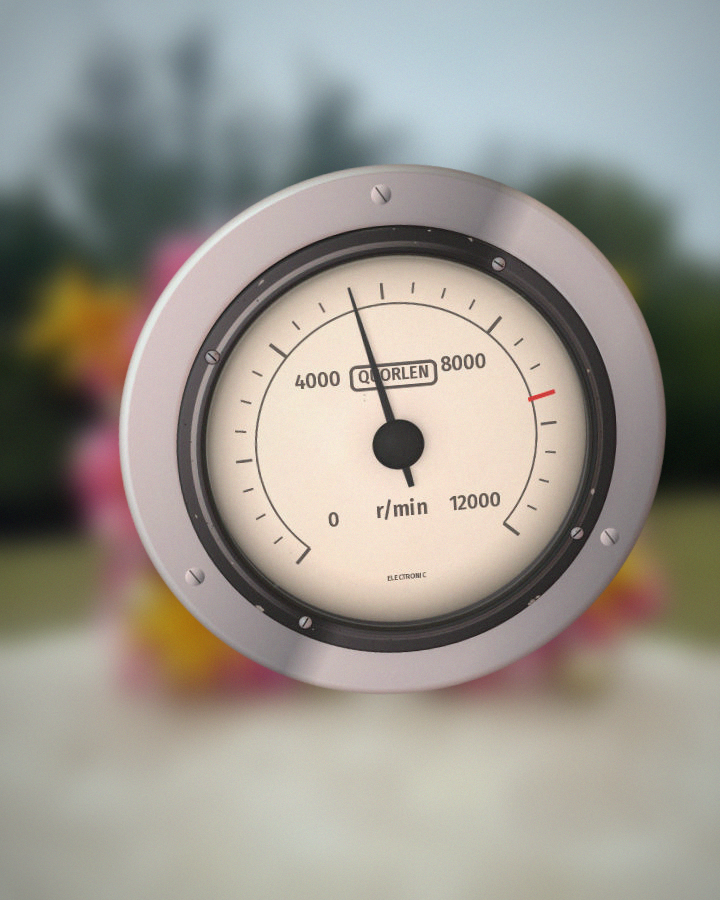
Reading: 5500rpm
